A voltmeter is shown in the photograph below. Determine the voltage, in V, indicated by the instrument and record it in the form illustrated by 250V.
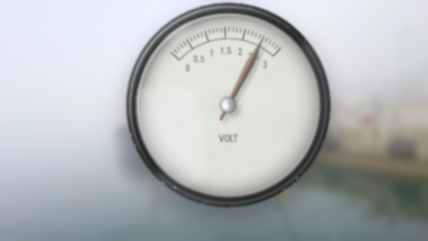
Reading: 2.5V
